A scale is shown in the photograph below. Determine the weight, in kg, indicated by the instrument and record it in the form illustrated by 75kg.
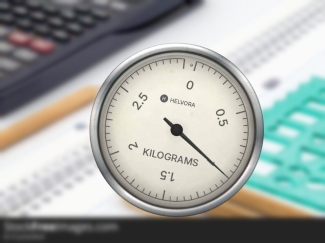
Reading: 1kg
